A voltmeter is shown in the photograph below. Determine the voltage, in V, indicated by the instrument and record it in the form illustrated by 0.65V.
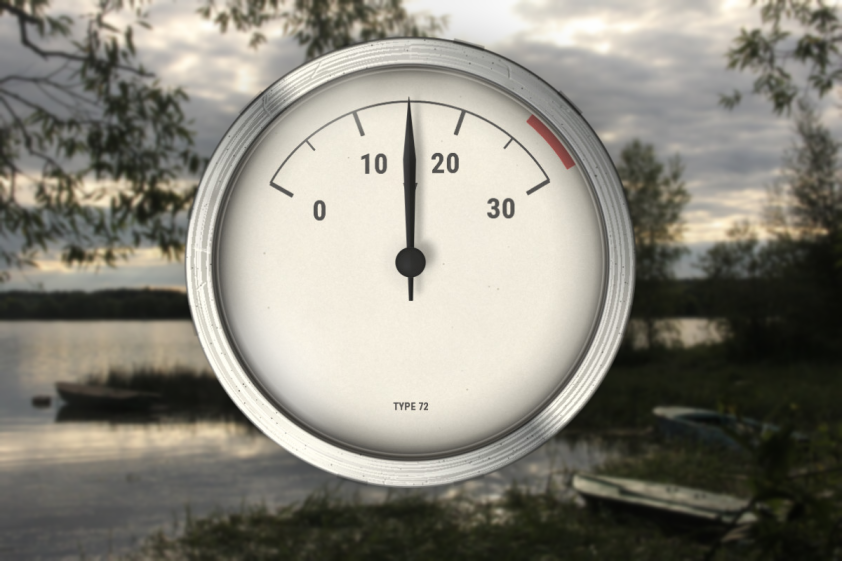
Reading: 15V
